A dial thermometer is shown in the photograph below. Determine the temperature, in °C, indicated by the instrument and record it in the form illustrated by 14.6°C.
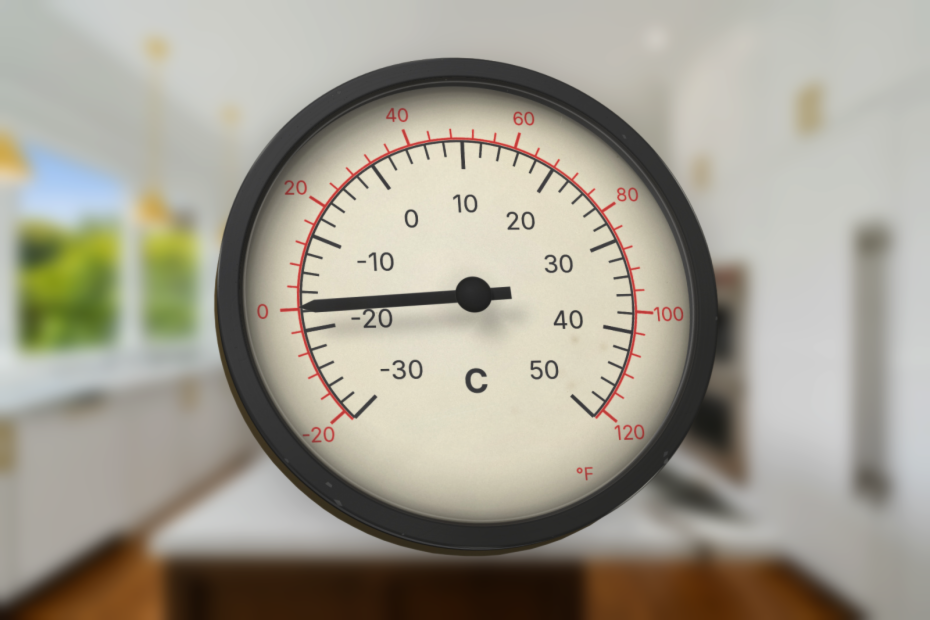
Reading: -18°C
